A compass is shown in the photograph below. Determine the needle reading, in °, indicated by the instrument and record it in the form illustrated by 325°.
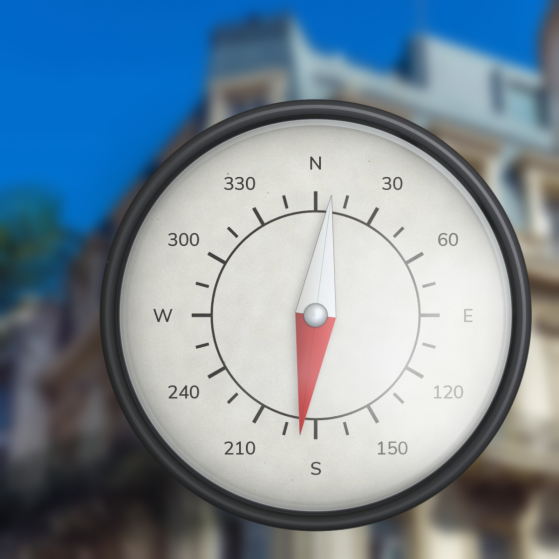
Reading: 187.5°
